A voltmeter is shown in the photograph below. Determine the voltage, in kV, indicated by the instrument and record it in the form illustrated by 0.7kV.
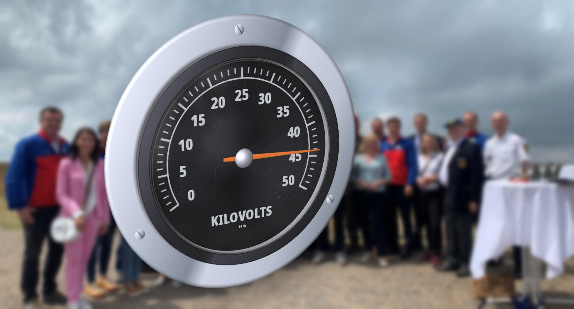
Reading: 44kV
